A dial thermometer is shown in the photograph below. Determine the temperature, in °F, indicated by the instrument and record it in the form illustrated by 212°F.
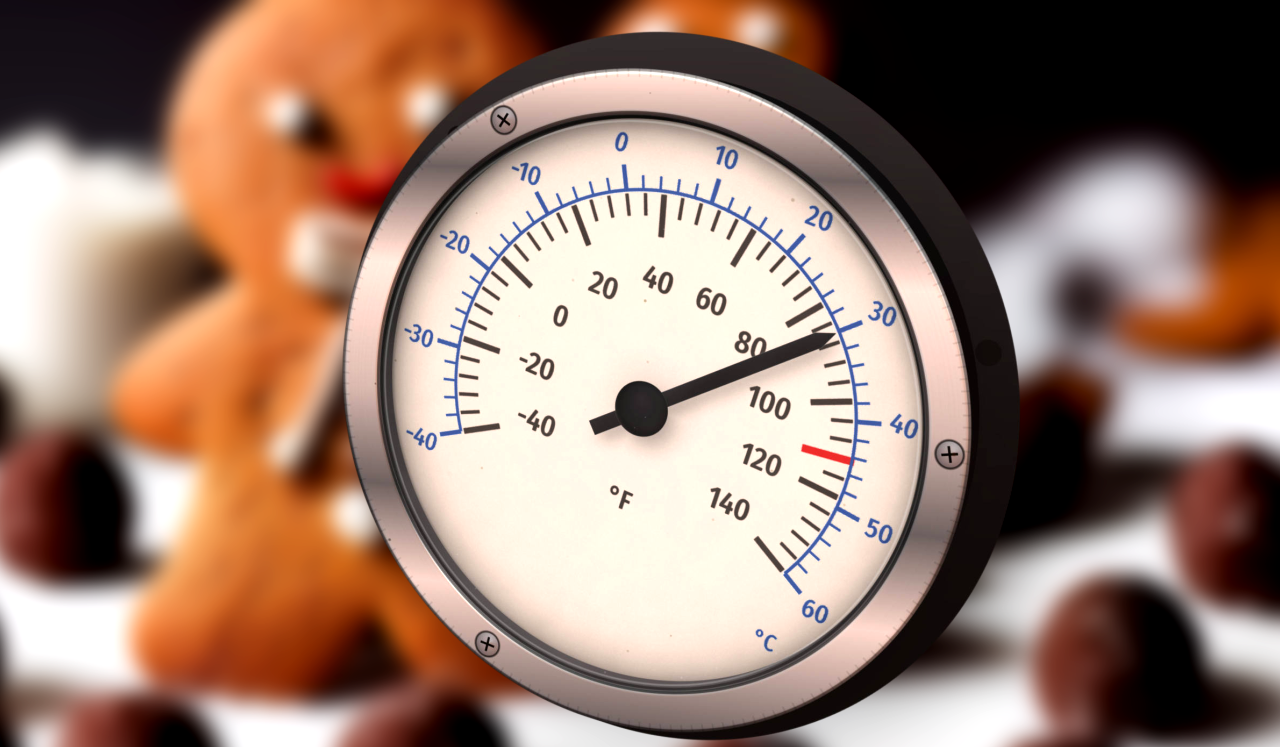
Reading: 86°F
